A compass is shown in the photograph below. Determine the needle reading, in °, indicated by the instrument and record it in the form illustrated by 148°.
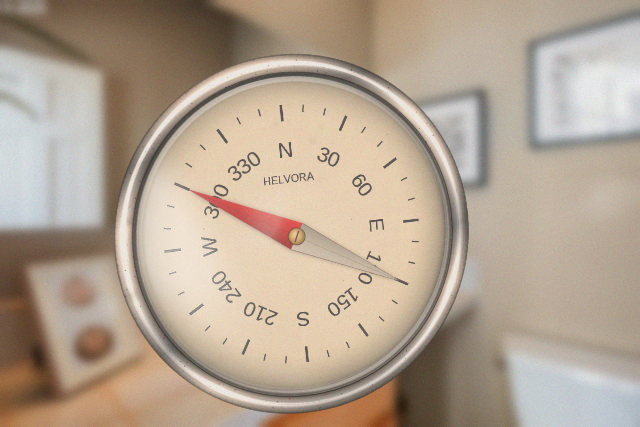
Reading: 300°
